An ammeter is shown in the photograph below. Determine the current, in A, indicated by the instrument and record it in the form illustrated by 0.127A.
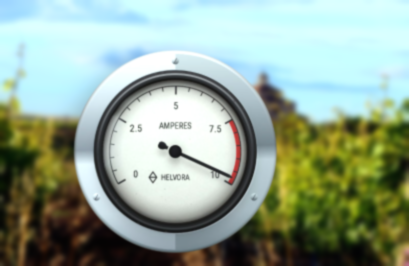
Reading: 9.75A
